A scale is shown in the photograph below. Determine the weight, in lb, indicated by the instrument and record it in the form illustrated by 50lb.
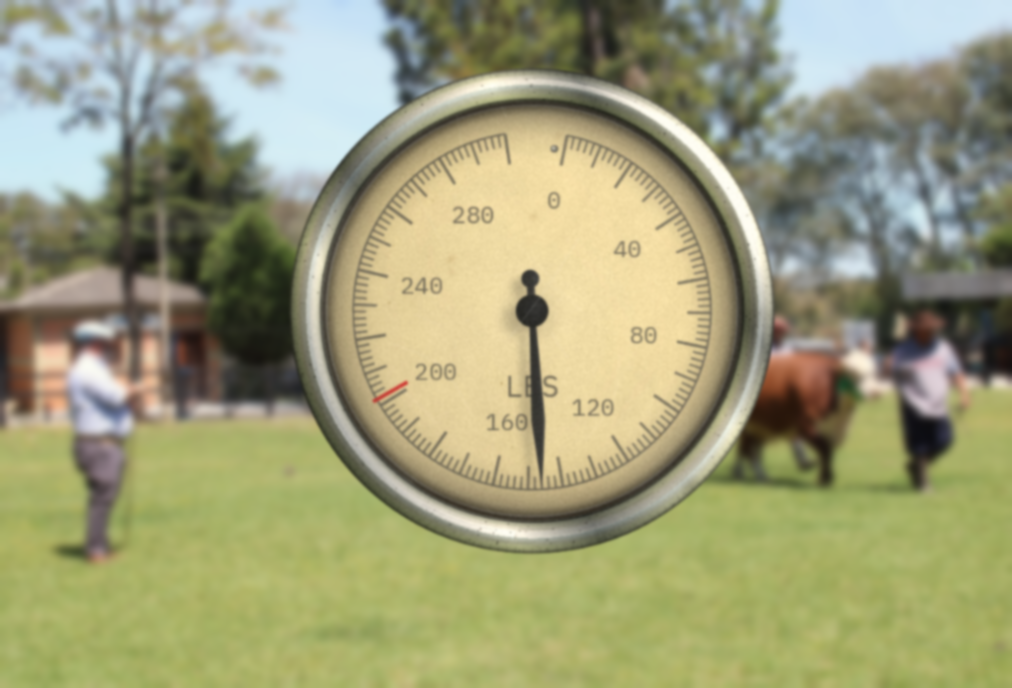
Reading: 146lb
